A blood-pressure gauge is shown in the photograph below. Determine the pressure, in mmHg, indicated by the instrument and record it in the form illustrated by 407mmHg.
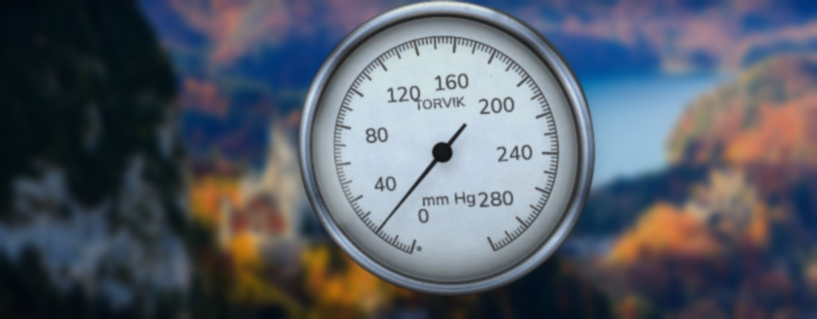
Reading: 20mmHg
